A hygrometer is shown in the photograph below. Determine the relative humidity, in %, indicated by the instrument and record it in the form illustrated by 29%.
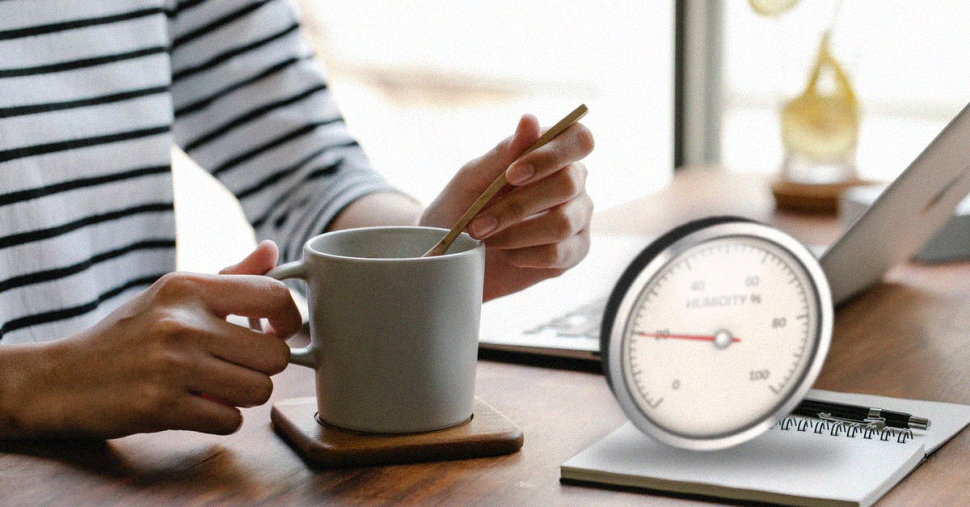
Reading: 20%
